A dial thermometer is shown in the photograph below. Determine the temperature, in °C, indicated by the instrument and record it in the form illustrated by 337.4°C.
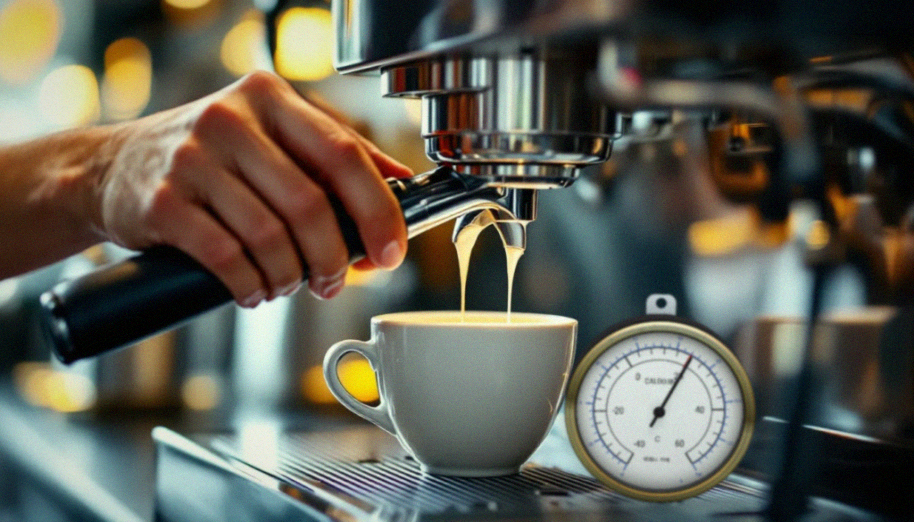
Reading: 20°C
